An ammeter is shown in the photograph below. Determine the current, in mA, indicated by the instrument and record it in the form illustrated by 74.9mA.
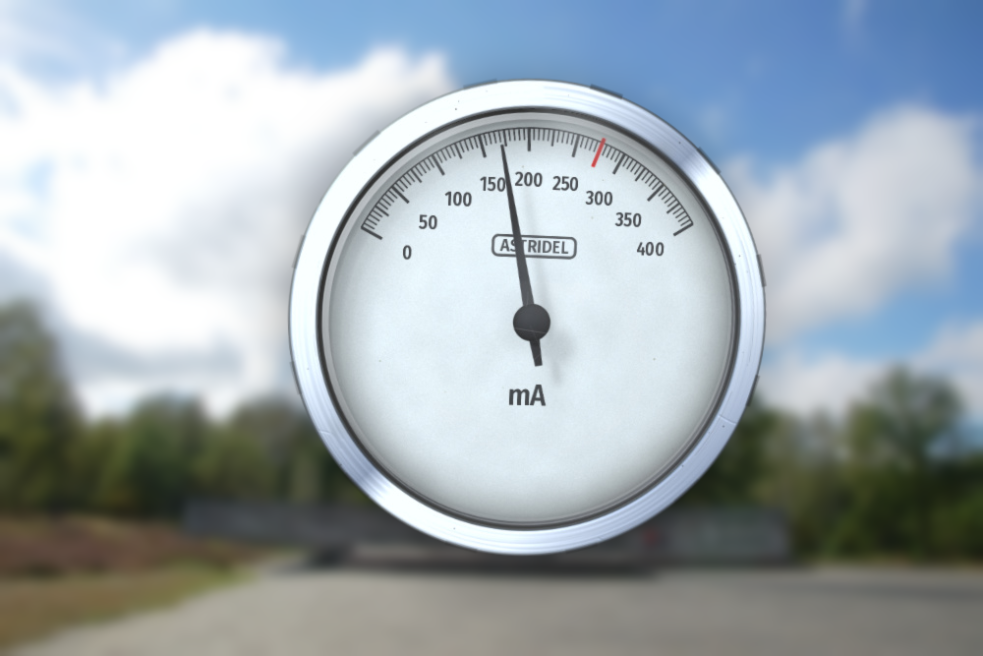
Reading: 170mA
